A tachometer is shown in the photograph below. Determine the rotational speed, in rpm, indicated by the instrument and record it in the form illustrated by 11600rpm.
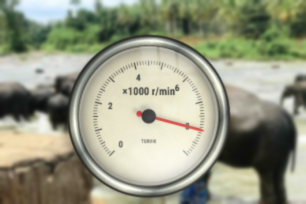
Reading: 8000rpm
